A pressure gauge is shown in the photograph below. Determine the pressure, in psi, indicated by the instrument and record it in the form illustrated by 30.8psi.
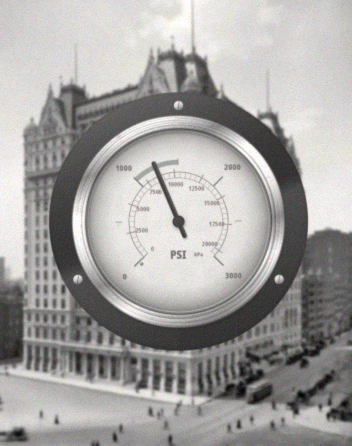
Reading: 1250psi
